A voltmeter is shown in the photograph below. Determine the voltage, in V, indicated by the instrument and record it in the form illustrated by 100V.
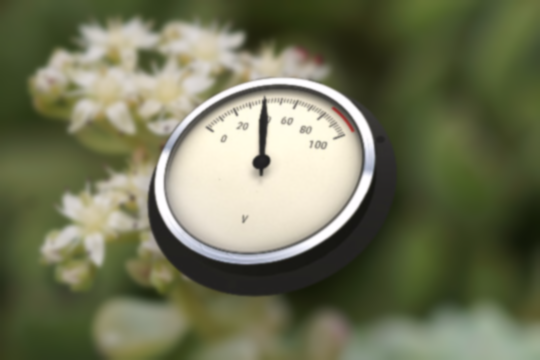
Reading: 40V
